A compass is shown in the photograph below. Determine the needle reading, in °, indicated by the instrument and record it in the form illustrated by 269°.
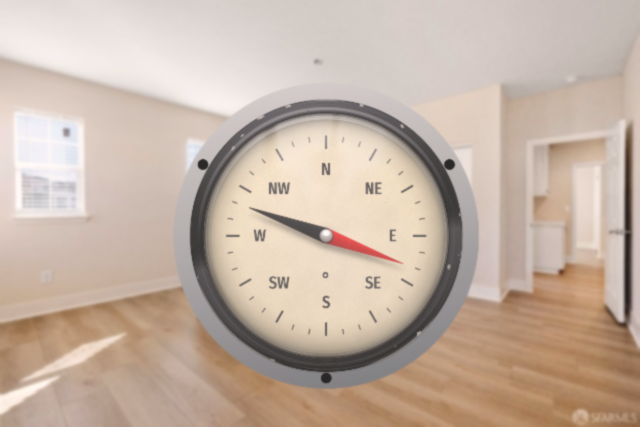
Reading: 110°
